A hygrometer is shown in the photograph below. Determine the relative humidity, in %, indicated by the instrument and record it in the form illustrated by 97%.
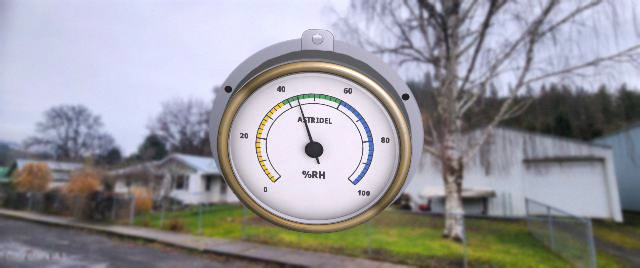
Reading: 44%
